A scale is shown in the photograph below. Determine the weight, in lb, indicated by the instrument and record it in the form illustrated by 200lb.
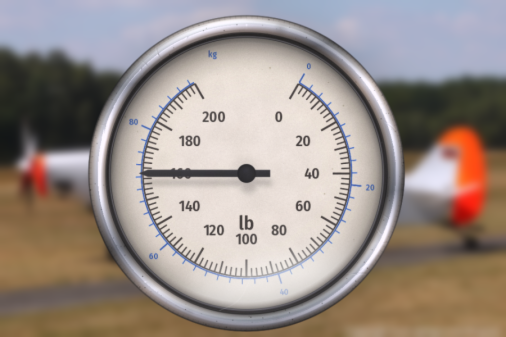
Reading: 160lb
